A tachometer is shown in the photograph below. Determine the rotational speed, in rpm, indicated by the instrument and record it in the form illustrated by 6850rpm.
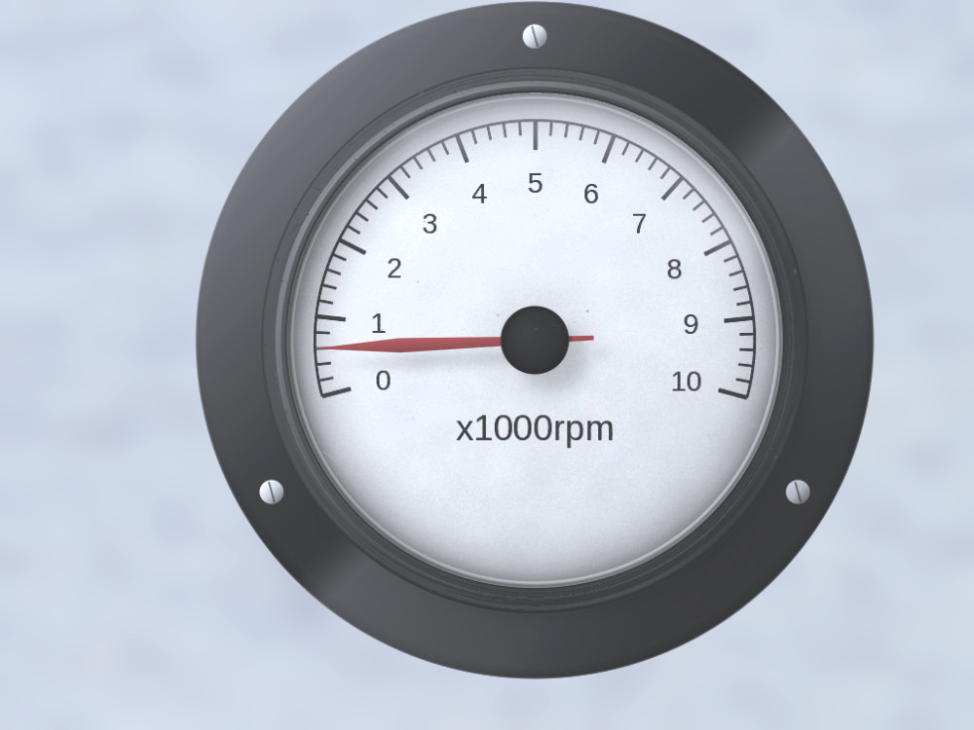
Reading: 600rpm
